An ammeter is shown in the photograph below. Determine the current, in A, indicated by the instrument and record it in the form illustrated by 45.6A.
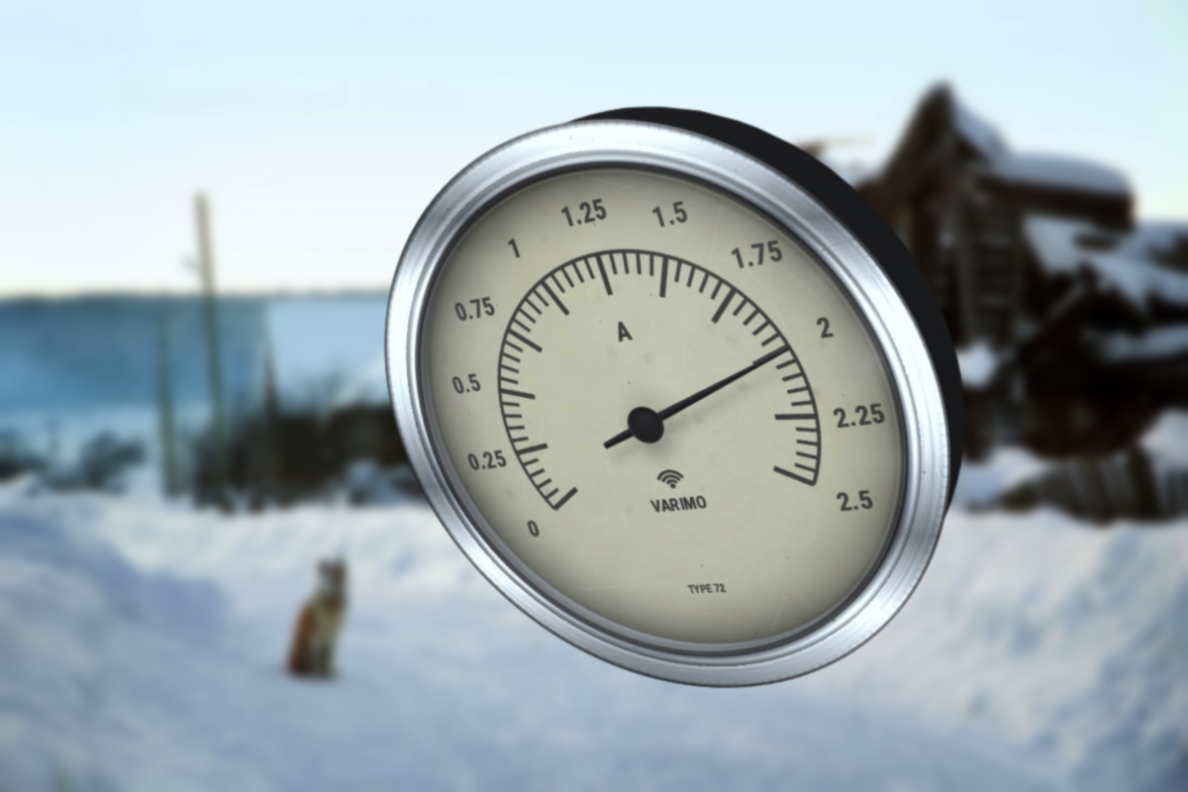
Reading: 2A
